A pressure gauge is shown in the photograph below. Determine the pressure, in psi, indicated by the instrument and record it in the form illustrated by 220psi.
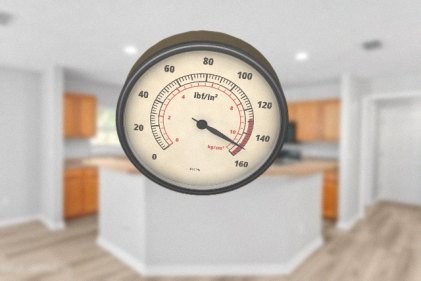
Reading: 150psi
